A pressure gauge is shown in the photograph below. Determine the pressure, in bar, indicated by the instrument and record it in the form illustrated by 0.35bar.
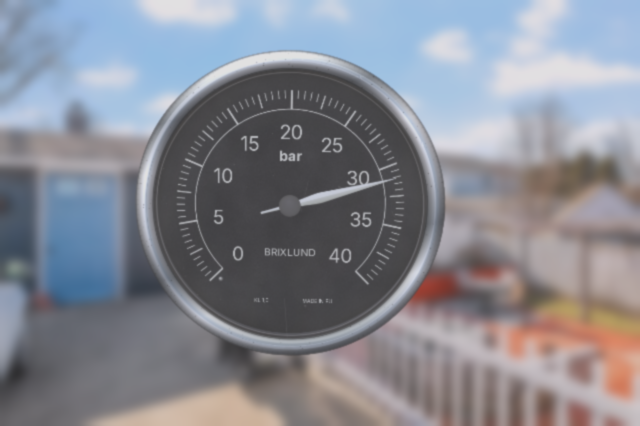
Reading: 31bar
